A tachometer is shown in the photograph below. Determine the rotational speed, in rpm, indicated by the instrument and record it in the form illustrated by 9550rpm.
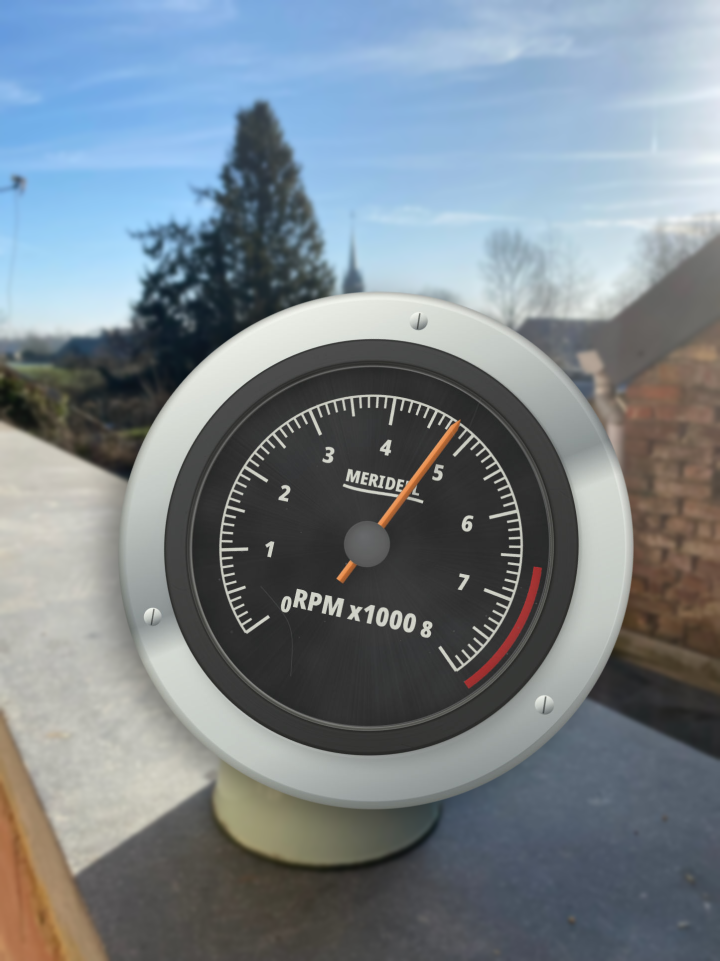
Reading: 4800rpm
